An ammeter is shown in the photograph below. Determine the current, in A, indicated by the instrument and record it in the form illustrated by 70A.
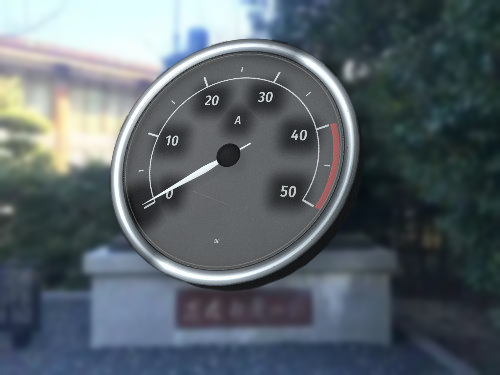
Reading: 0A
